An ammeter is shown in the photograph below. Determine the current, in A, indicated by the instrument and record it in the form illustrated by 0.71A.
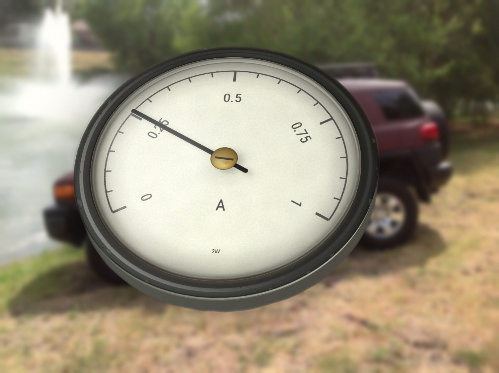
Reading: 0.25A
